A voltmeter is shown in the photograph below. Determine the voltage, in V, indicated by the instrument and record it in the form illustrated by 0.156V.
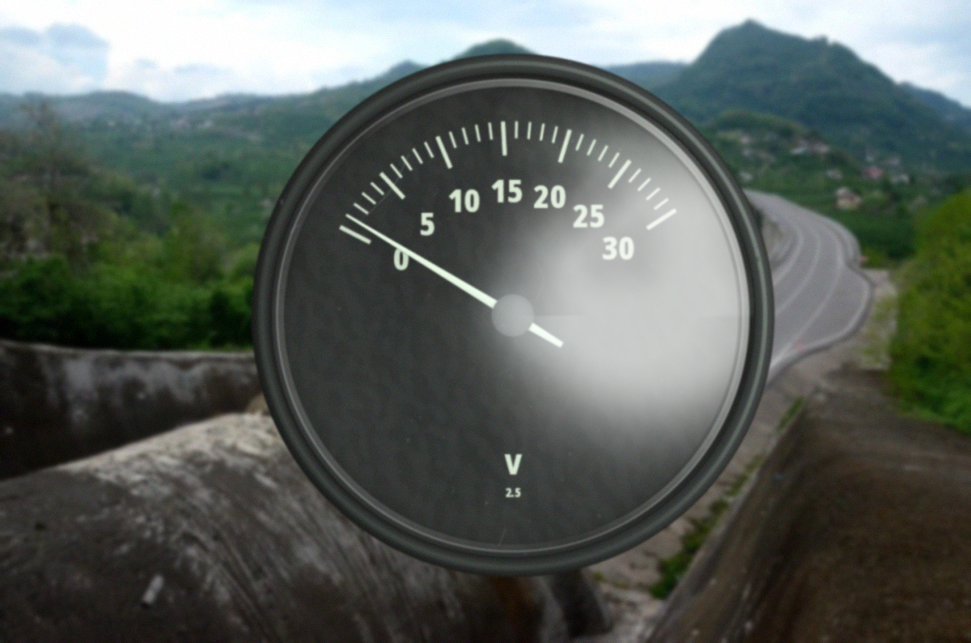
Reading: 1V
